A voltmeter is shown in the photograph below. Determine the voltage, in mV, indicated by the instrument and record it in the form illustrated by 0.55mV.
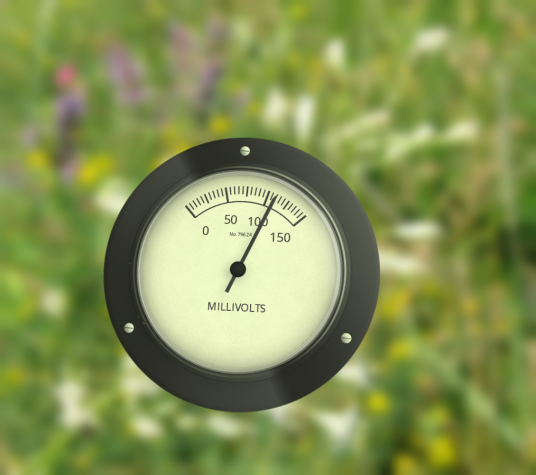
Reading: 110mV
